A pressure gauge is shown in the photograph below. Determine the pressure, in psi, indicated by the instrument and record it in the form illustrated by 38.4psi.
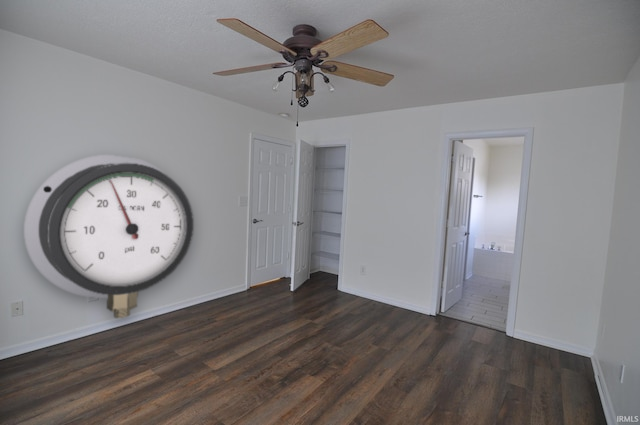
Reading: 25psi
